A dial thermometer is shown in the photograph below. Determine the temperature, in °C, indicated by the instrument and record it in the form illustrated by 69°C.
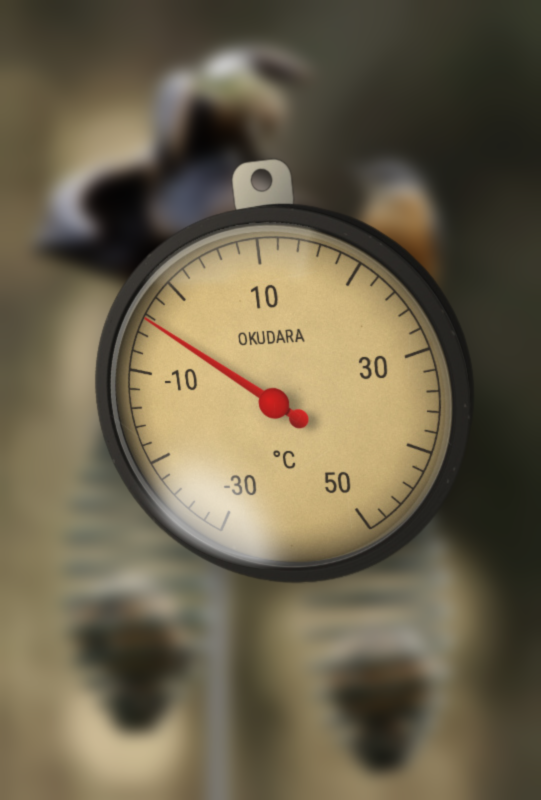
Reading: -4°C
